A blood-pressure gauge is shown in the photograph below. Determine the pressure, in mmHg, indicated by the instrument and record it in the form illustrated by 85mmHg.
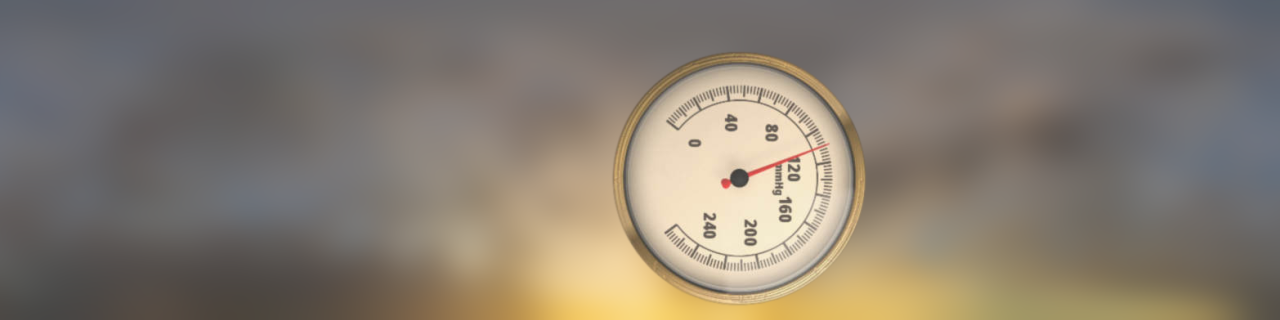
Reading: 110mmHg
